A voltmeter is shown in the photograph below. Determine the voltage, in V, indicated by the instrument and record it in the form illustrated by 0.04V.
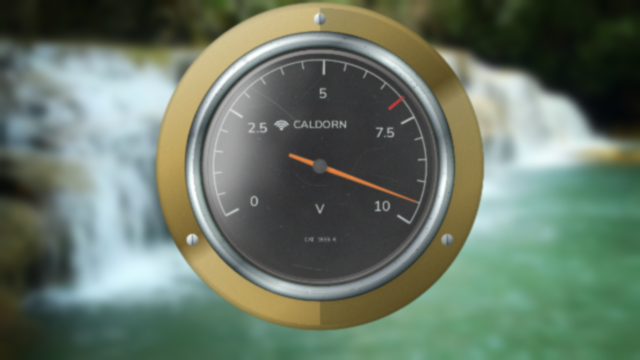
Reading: 9.5V
